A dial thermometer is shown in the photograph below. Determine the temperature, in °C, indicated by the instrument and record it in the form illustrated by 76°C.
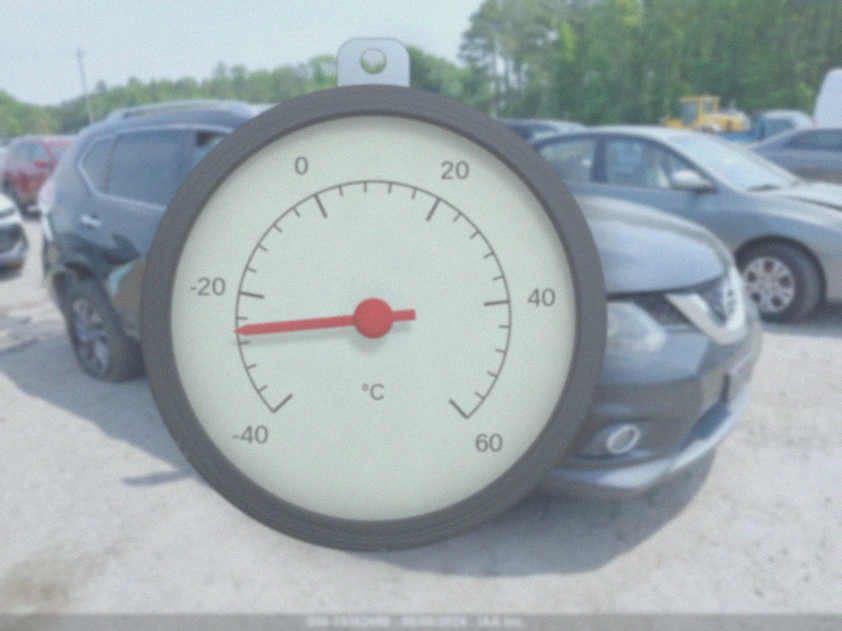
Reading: -26°C
